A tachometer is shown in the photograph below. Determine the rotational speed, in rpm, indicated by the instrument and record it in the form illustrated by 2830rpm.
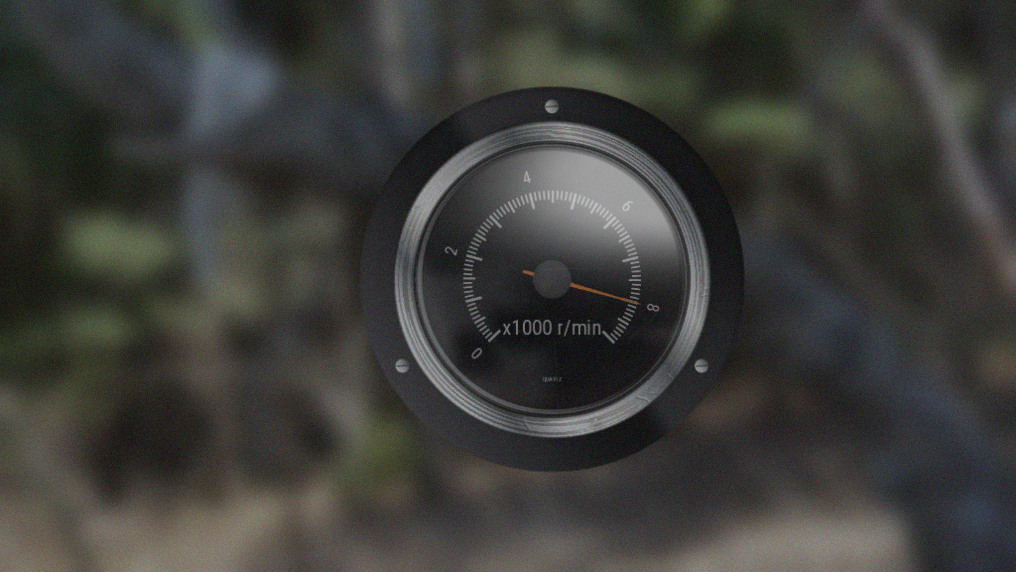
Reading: 8000rpm
